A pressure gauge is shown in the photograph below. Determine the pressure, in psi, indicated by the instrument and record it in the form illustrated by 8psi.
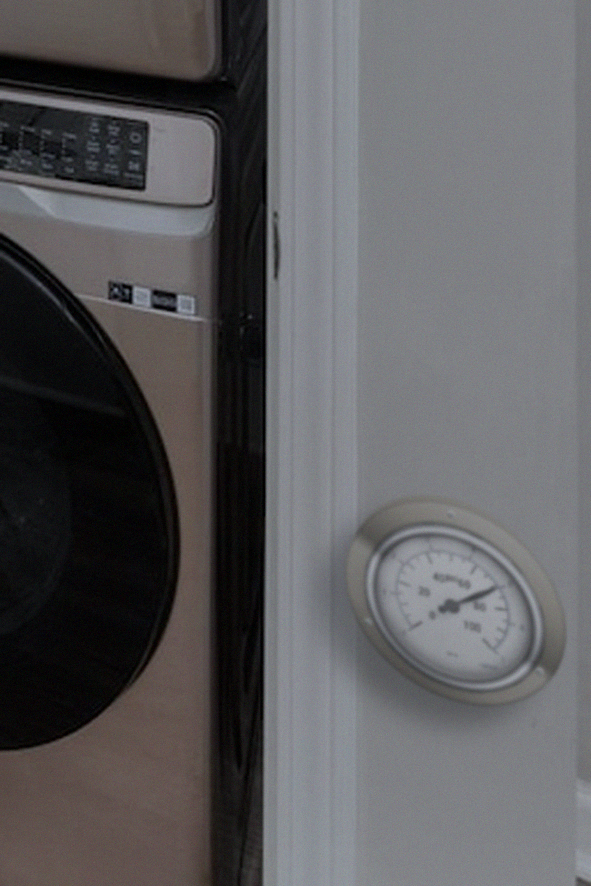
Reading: 70psi
